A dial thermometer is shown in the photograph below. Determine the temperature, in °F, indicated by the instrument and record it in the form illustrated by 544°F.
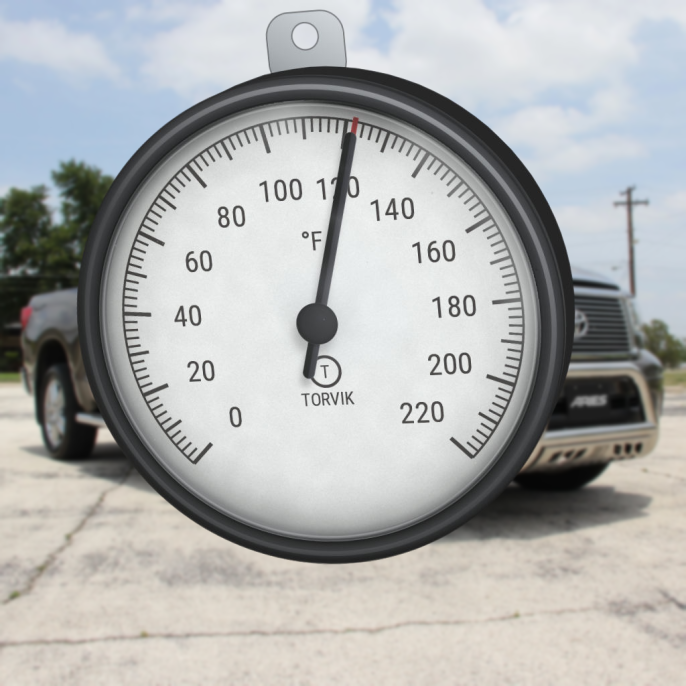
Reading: 122°F
